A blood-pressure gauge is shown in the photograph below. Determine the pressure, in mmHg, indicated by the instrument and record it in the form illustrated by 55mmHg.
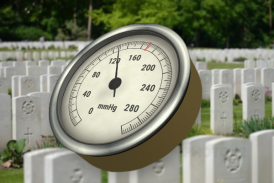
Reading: 130mmHg
